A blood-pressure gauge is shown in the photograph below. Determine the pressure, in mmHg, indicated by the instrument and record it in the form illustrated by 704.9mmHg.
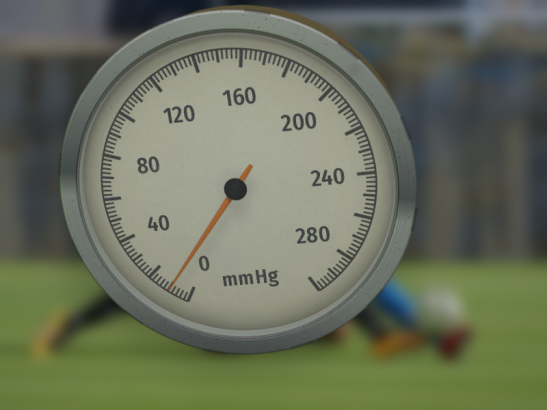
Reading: 10mmHg
